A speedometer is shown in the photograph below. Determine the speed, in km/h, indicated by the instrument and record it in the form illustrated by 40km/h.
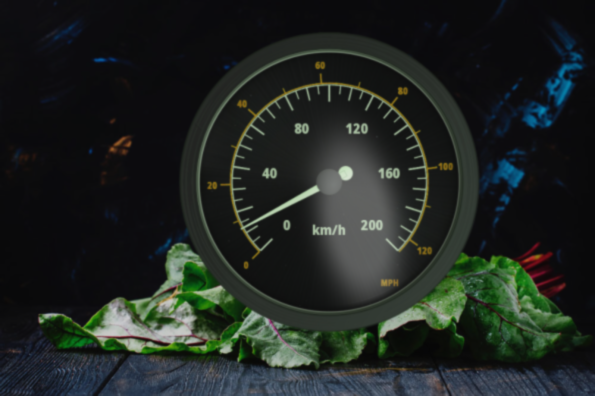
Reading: 12.5km/h
